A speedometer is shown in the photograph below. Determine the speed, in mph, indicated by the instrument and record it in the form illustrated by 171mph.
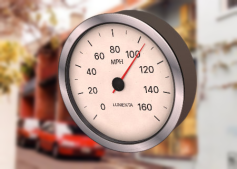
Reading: 105mph
